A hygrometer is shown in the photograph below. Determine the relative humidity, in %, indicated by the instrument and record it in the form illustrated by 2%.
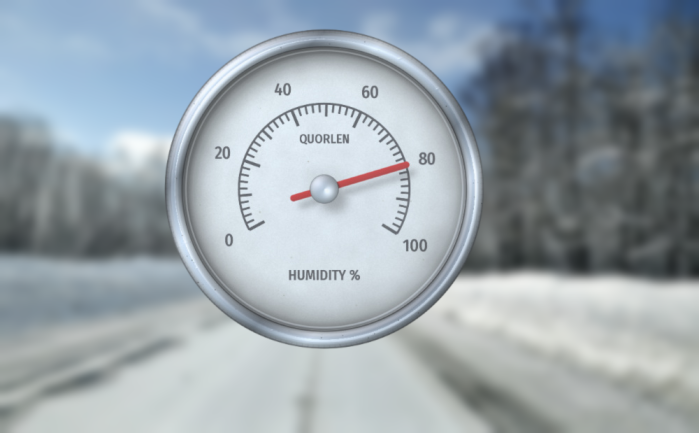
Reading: 80%
